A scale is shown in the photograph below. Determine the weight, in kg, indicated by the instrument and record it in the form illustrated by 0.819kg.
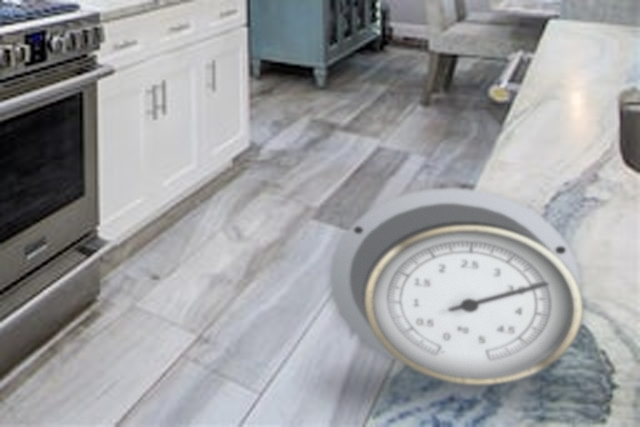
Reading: 3.5kg
